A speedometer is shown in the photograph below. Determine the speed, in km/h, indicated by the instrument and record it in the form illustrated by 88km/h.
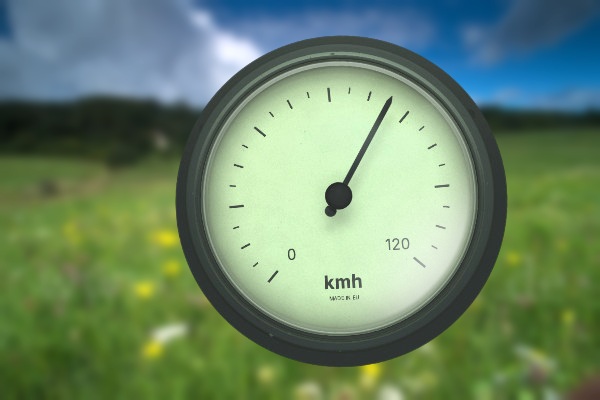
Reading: 75km/h
